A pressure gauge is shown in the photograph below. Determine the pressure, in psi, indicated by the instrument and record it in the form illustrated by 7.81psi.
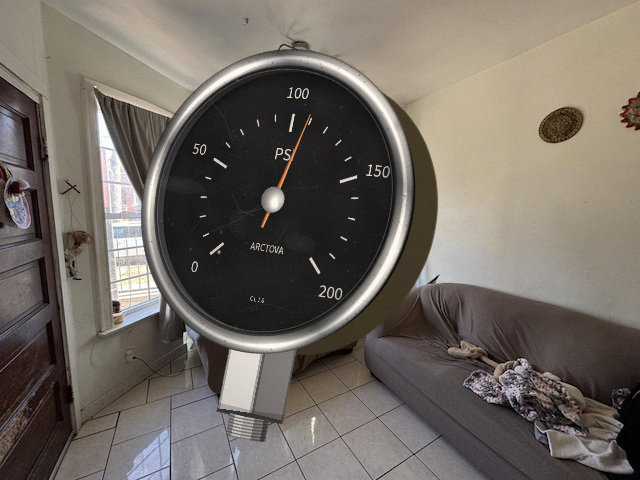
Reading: 110psi
